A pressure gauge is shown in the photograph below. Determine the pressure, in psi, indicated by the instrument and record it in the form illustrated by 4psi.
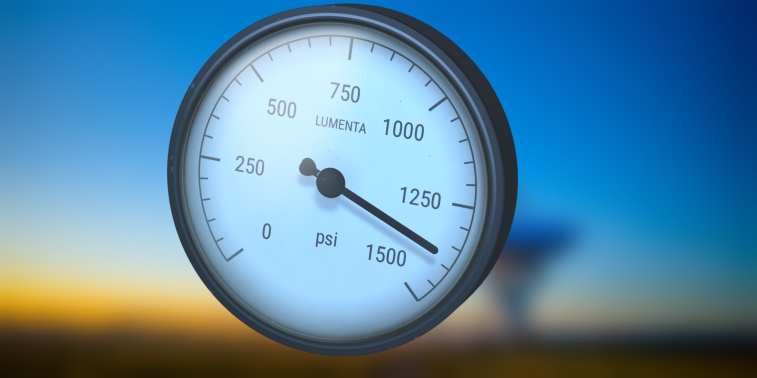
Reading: 1375psi
